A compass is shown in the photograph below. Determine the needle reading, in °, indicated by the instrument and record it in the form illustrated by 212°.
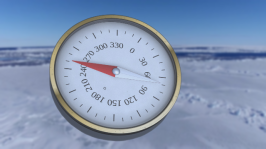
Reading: 250°
